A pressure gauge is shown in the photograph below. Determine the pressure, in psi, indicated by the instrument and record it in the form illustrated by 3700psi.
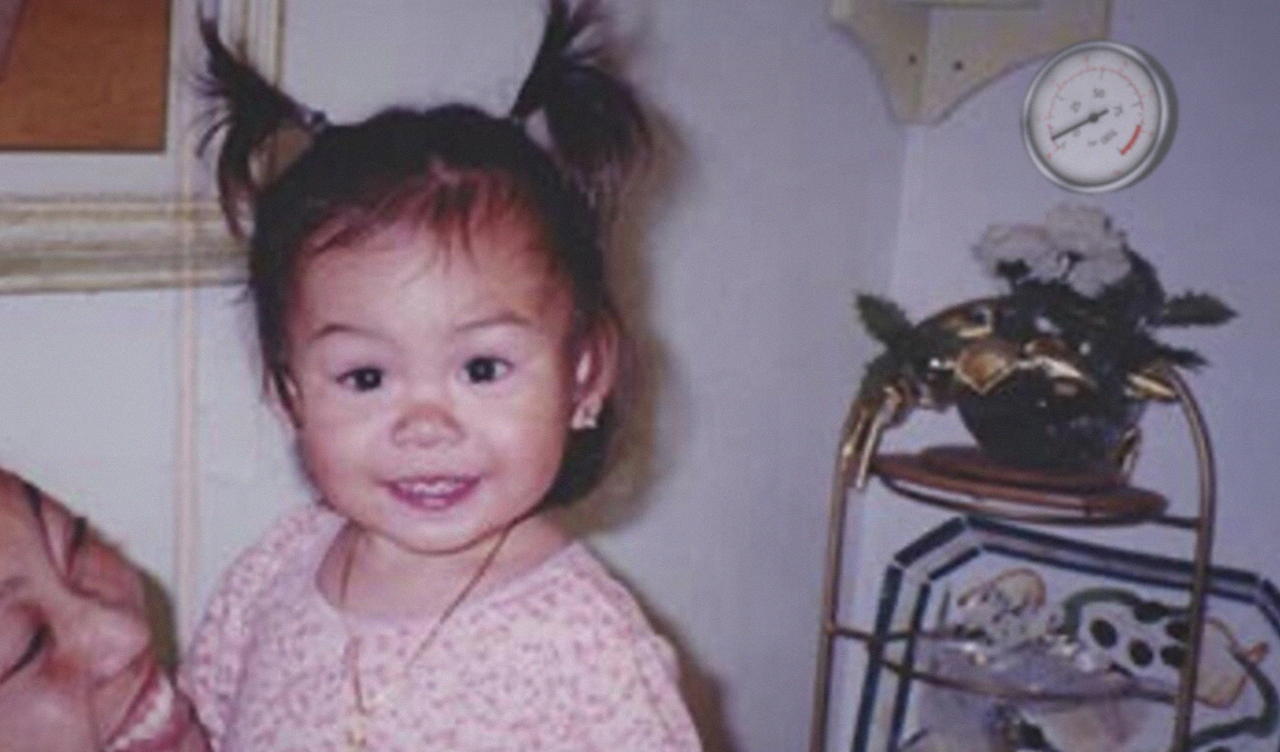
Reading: 5psi
